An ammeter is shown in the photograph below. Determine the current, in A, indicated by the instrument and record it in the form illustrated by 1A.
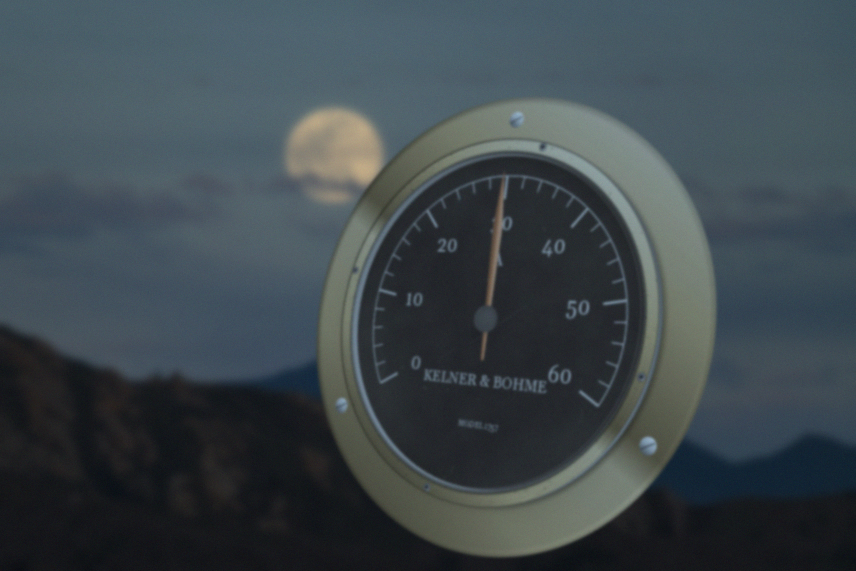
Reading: 30A
